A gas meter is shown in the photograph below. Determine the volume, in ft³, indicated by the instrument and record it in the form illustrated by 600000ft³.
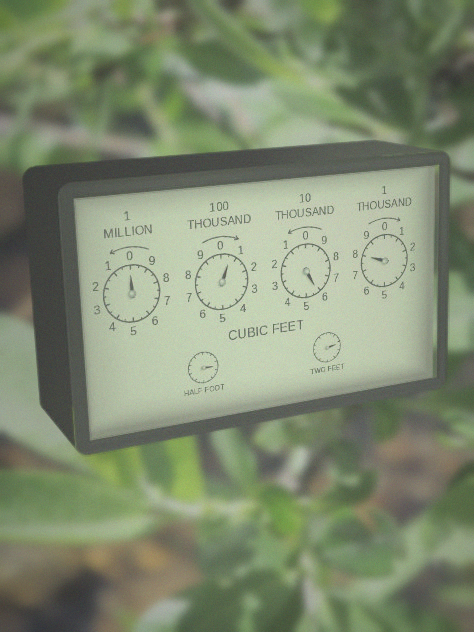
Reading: 5800ft³
